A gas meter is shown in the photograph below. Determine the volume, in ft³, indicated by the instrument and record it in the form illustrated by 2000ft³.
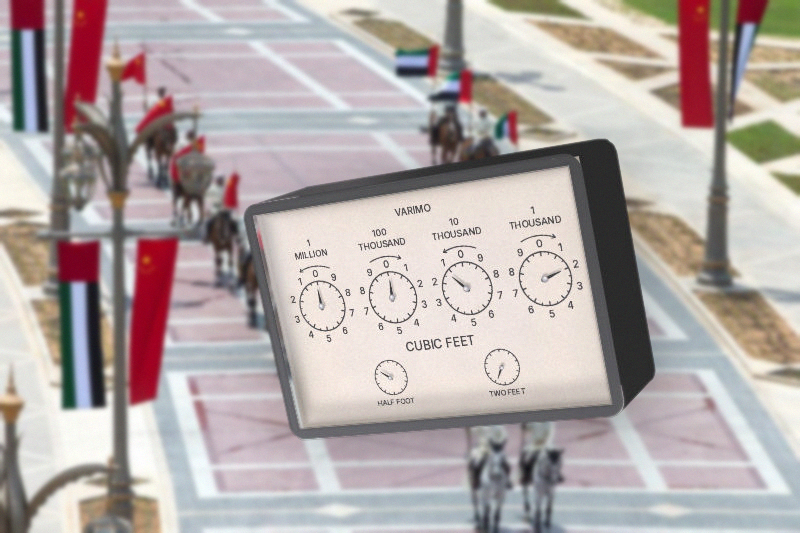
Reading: 1200ft³
